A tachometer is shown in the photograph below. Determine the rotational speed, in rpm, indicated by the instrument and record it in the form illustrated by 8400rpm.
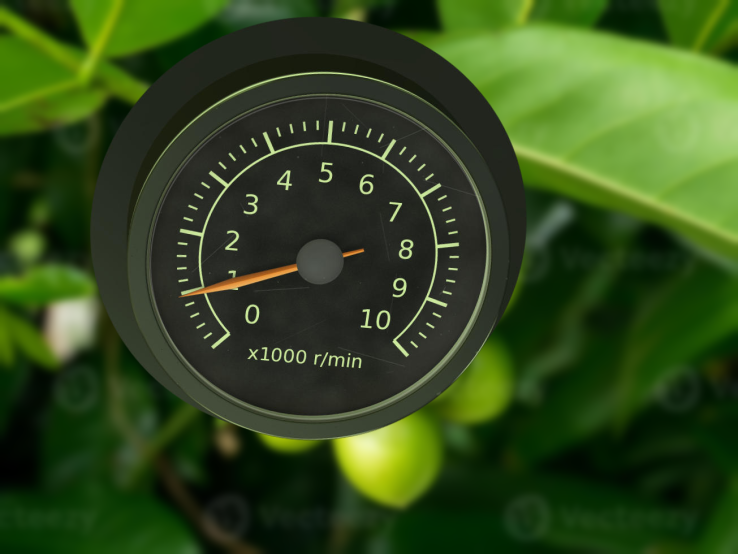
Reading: 1000rpm
